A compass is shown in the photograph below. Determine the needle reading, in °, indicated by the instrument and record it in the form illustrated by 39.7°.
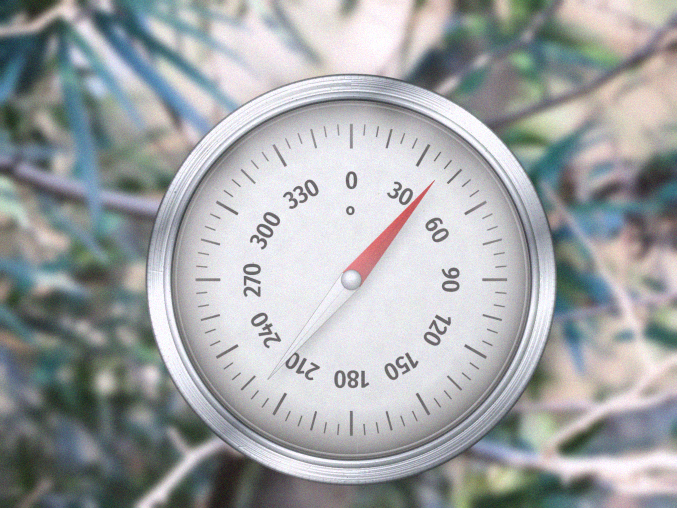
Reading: 40°
